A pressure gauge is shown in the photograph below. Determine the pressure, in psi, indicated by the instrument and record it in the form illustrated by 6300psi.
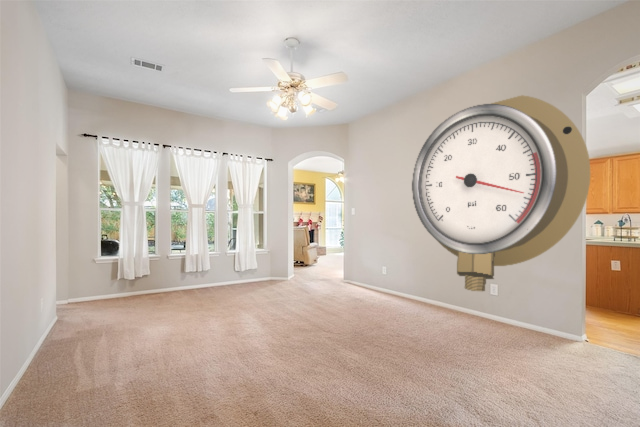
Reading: 54psi
